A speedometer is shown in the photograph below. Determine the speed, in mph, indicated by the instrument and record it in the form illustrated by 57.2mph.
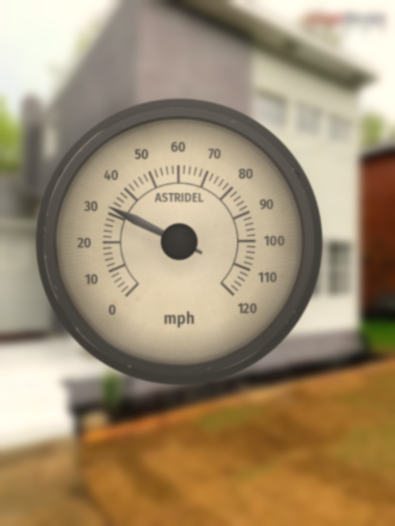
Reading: 32mph
